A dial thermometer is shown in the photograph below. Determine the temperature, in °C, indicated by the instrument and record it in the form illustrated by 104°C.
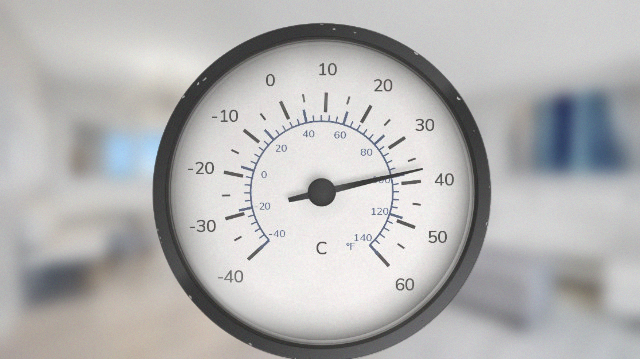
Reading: 37.5°C
